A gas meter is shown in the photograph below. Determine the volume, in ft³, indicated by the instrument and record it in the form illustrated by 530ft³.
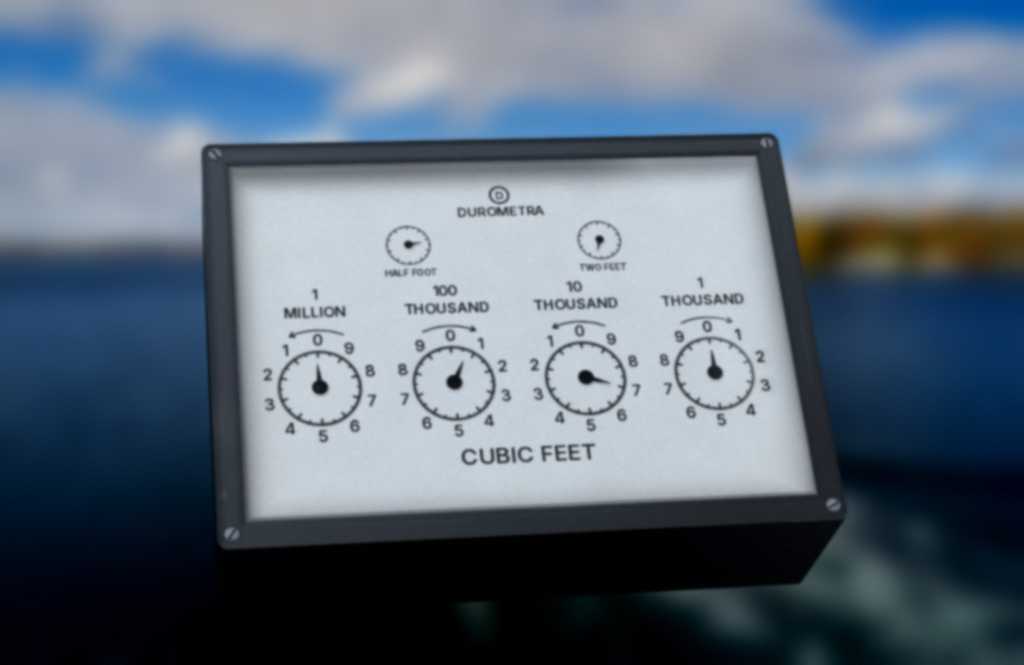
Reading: 7000ft³
